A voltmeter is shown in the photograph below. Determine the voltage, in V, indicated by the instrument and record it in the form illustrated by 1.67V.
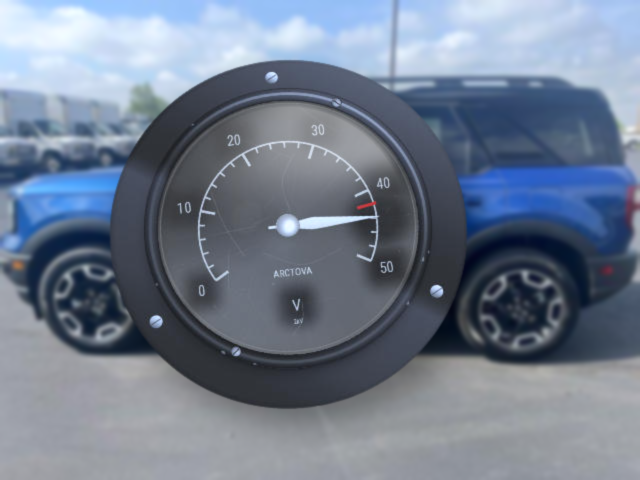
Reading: 44V
